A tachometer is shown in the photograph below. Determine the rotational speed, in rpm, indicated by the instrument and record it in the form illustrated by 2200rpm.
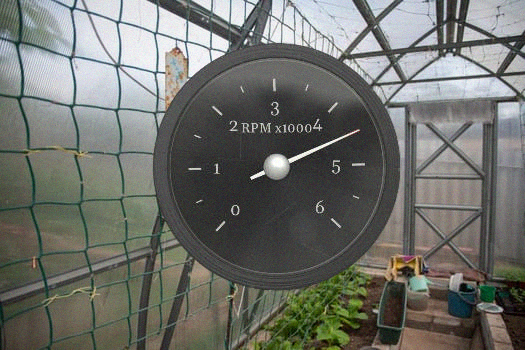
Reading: 4500rpm
